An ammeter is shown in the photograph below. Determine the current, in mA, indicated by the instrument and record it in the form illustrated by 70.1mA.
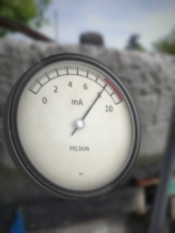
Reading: 8mA
